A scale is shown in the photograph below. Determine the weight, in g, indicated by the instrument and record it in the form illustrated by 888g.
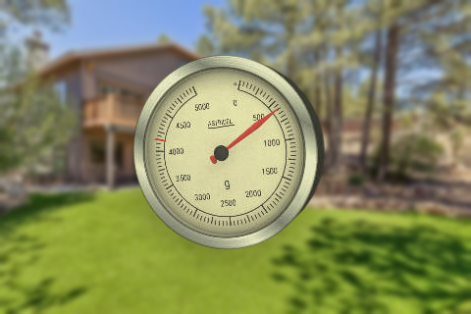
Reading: 600g
